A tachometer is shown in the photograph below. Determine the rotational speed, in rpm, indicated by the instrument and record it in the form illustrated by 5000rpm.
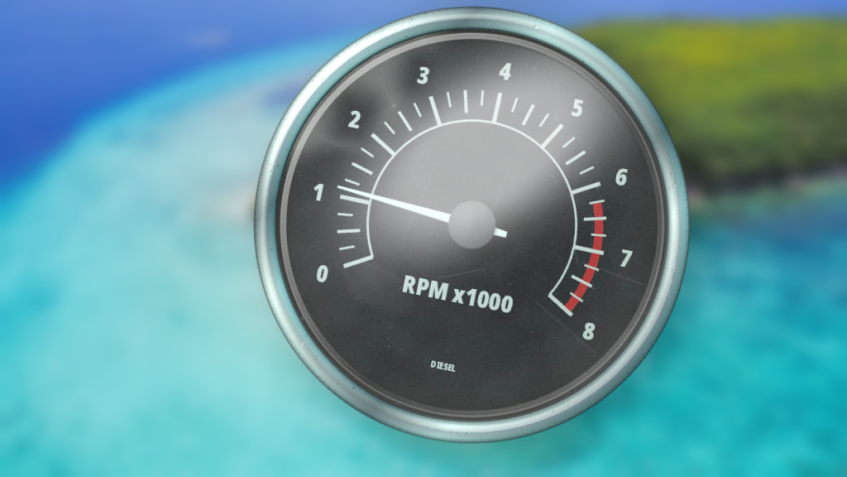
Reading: 1125rpm
